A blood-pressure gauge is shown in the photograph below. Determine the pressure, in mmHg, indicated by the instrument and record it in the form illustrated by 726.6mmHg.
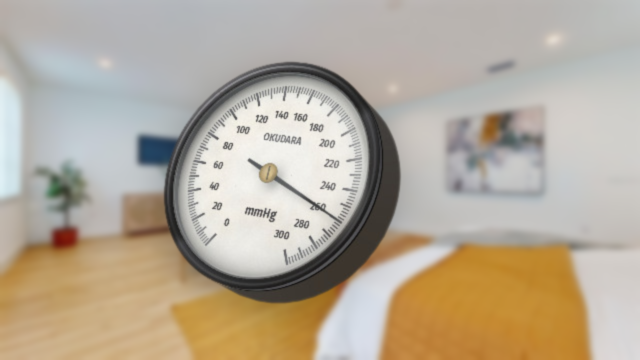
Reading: 260mmHg
